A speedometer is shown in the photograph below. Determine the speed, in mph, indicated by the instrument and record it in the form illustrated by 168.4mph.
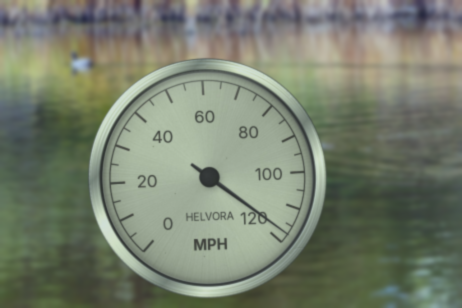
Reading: 117.5mph
